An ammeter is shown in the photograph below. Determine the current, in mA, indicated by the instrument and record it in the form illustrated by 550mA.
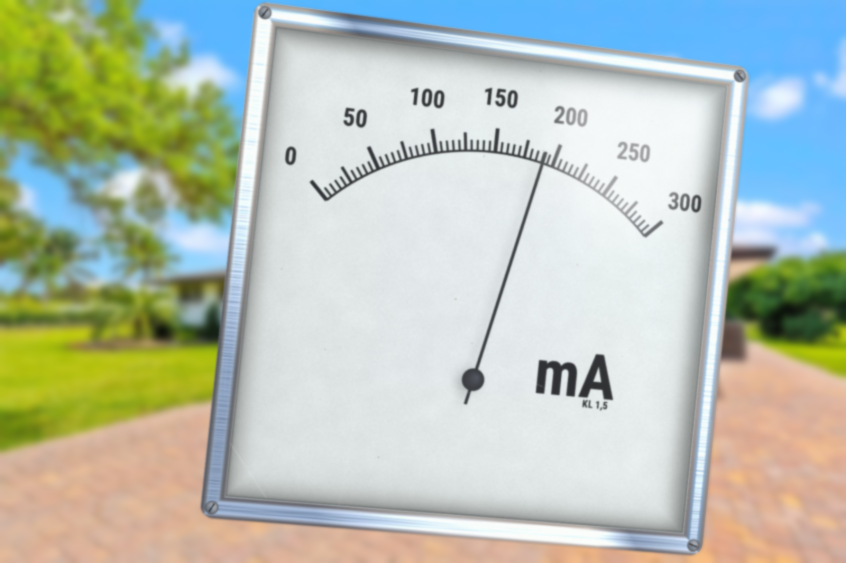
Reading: 190mA
